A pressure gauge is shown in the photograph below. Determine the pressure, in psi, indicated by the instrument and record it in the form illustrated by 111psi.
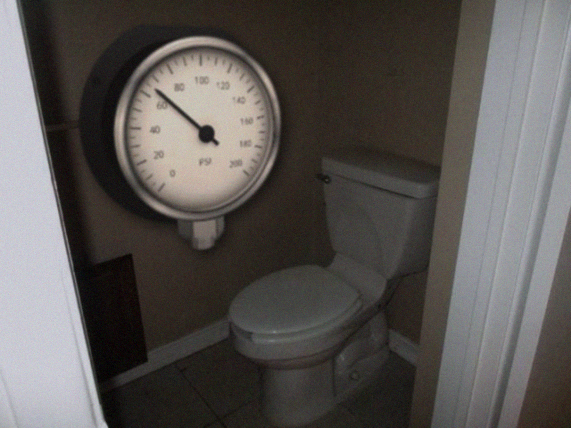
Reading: 65psi
